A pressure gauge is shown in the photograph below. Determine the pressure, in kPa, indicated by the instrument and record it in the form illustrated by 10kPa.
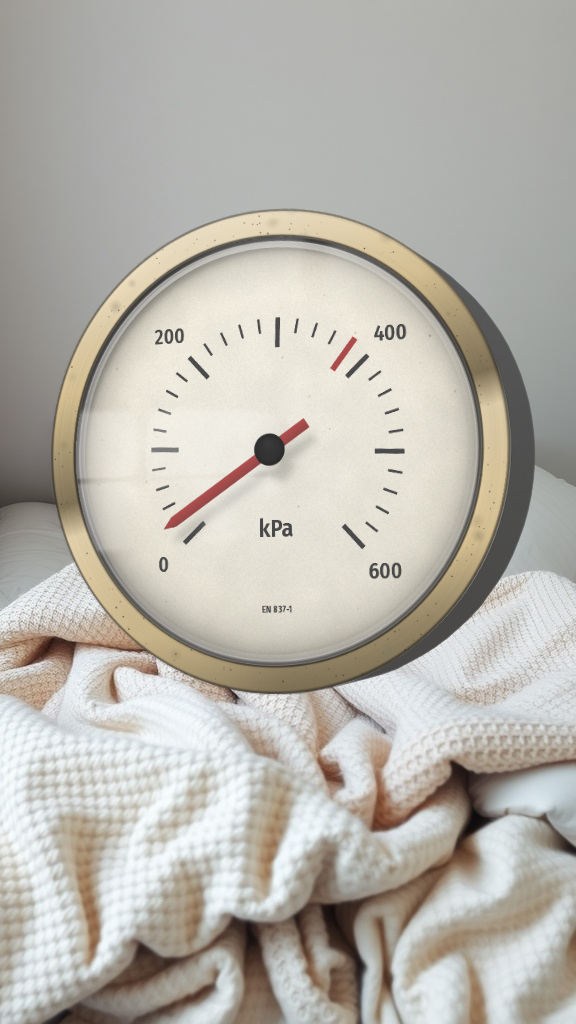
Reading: 20kPa
